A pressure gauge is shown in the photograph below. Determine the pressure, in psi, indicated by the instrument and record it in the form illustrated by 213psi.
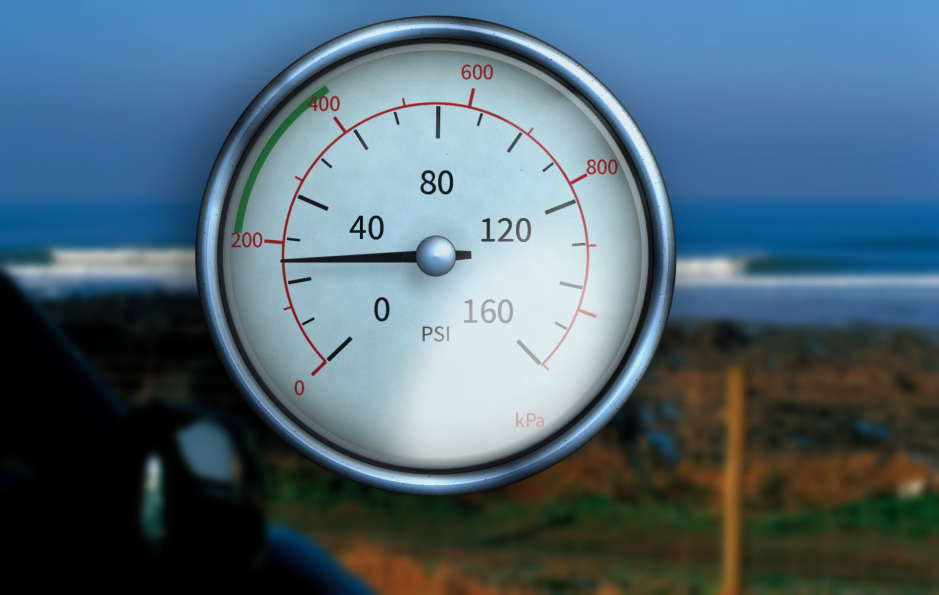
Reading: 25psi
